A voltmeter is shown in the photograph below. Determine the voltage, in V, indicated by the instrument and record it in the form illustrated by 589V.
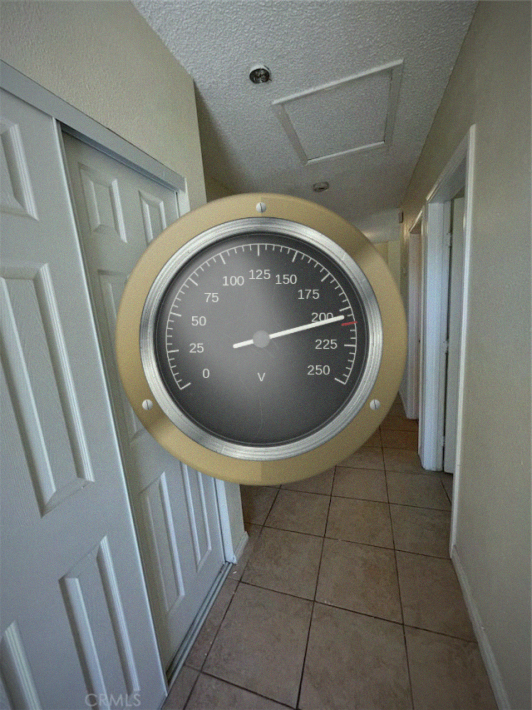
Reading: 205V
